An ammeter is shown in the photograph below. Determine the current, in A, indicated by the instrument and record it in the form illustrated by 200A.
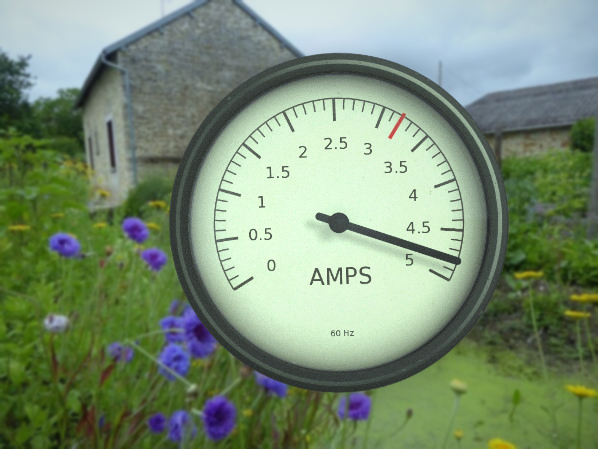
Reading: 4.8A
